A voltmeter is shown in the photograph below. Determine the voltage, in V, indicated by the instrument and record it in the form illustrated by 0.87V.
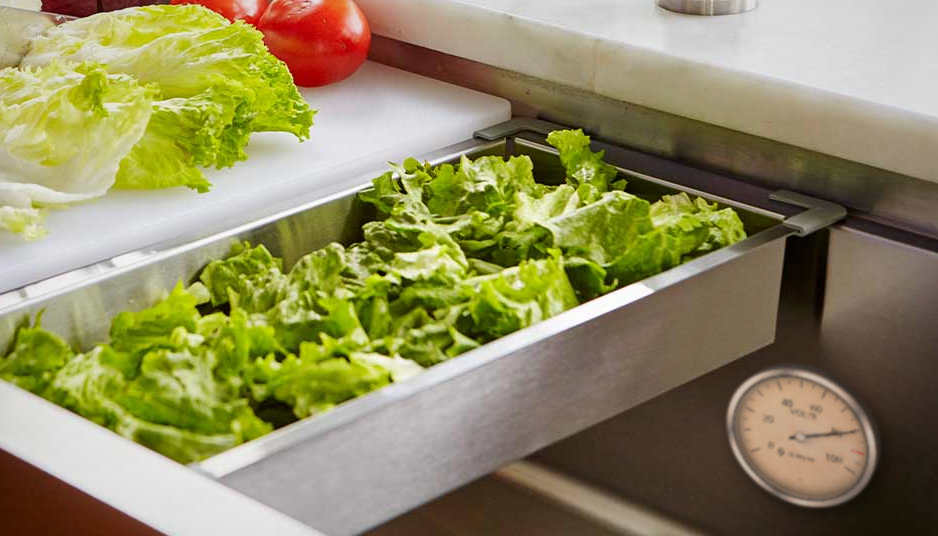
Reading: 80V
